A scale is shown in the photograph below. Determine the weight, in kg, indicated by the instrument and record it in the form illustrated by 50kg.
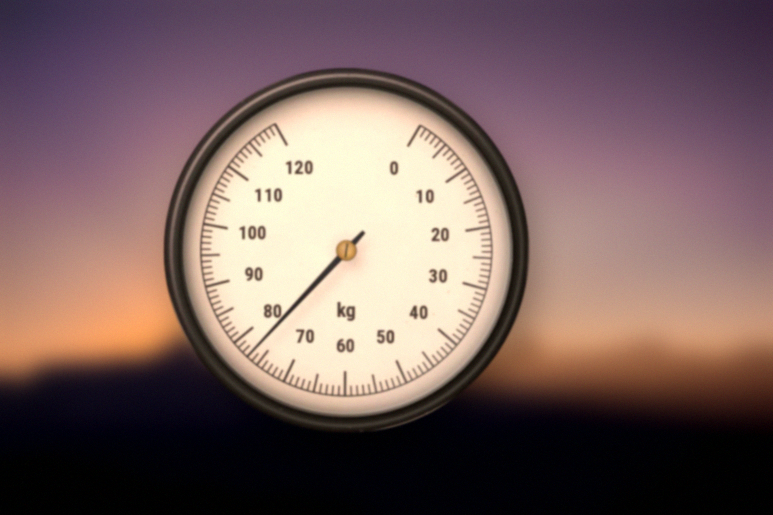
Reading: 77kg
